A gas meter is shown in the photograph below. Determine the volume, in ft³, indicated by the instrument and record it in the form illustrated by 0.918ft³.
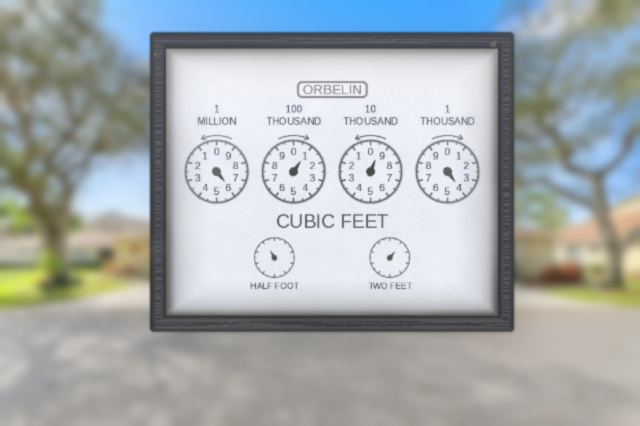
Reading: 609400ft³
